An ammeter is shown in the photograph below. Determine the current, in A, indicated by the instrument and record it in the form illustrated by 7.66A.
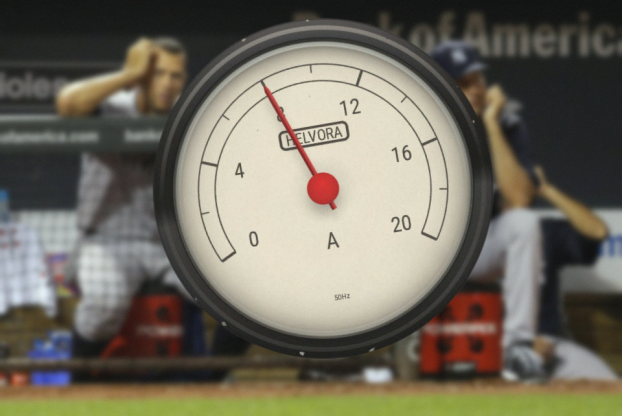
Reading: 8A
